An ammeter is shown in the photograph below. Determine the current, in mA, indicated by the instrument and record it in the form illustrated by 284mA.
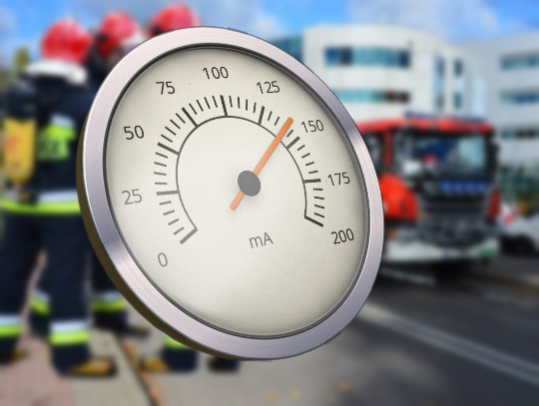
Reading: 140mA
